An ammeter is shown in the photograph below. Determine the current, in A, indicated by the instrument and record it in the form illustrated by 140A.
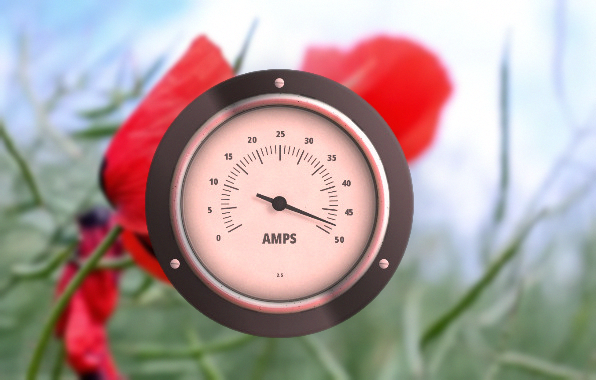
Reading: 48A
